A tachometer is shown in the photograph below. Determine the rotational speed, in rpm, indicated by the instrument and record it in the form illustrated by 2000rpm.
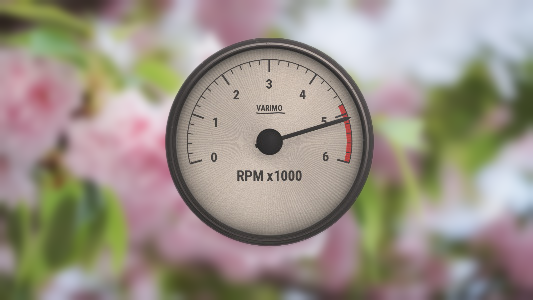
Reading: 5100rpm
